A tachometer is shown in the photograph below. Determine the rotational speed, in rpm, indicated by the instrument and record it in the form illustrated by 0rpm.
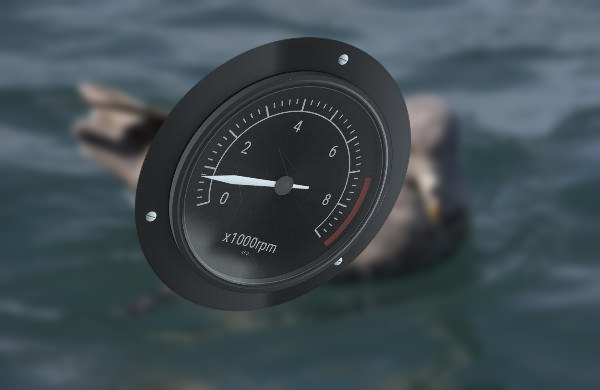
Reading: 800rpm
